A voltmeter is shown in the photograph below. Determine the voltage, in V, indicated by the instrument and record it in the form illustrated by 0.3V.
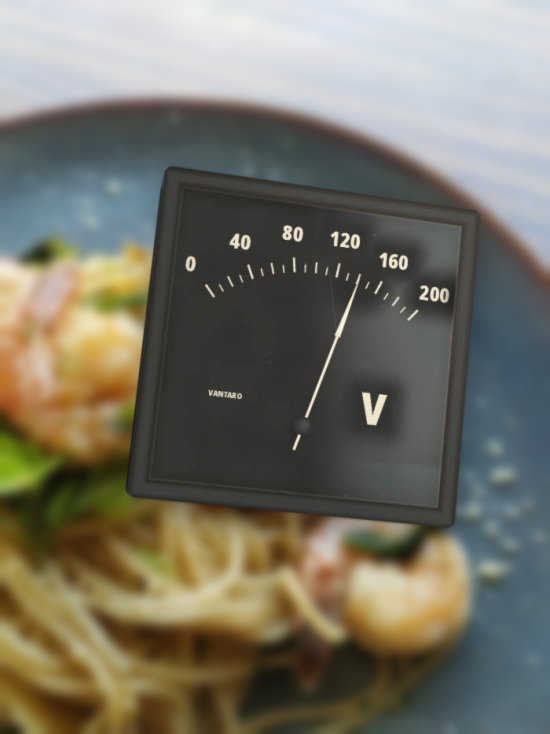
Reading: 140V
